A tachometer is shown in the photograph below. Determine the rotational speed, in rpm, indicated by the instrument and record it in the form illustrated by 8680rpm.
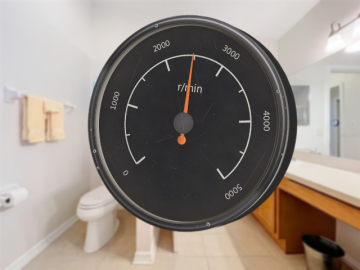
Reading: 2500rpm
